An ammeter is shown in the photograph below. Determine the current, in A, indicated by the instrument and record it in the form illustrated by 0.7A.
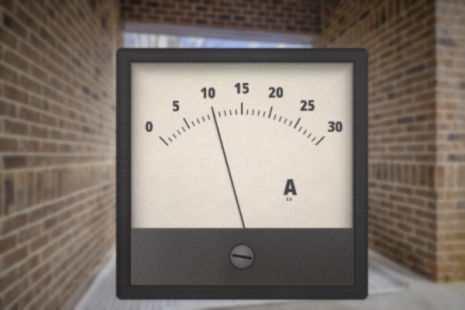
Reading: 10A
